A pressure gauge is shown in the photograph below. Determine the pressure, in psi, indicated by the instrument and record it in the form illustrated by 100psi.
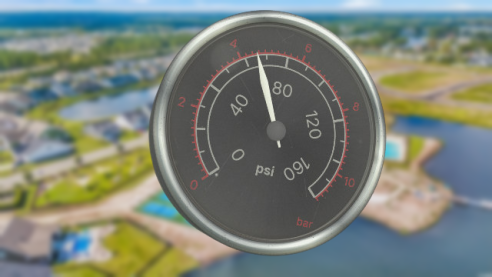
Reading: 65psi
